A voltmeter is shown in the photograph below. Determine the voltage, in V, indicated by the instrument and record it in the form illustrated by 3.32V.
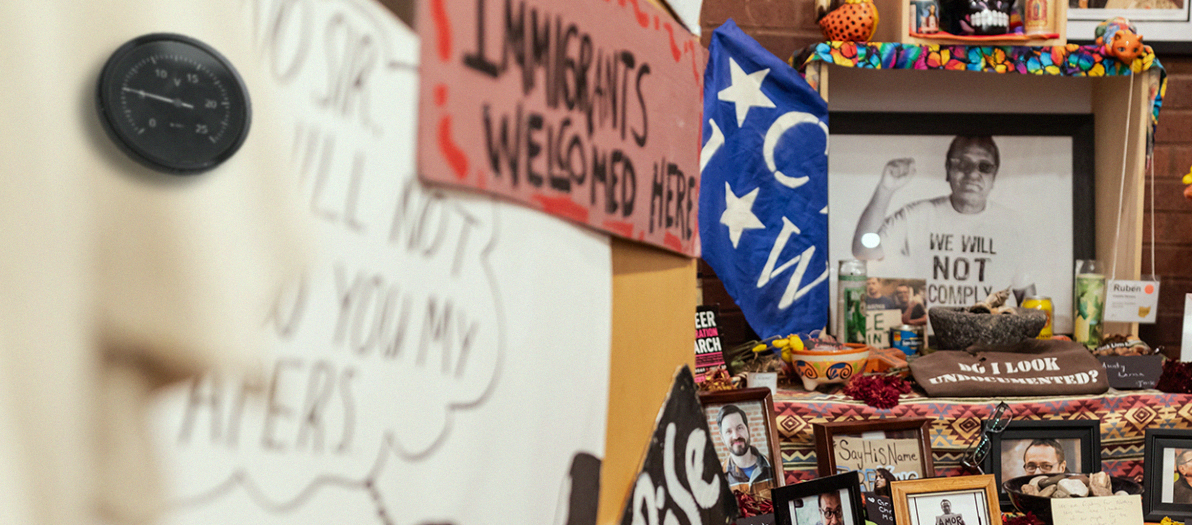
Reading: 5V
